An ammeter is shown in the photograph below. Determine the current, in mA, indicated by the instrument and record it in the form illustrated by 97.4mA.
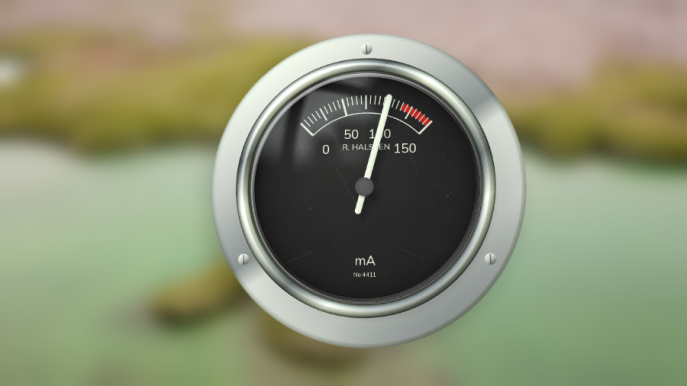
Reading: 100mA
